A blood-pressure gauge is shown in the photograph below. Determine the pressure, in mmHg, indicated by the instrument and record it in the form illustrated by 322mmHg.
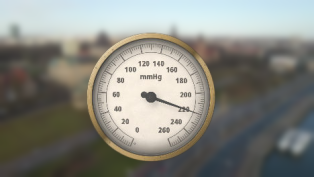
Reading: 220mmHg
